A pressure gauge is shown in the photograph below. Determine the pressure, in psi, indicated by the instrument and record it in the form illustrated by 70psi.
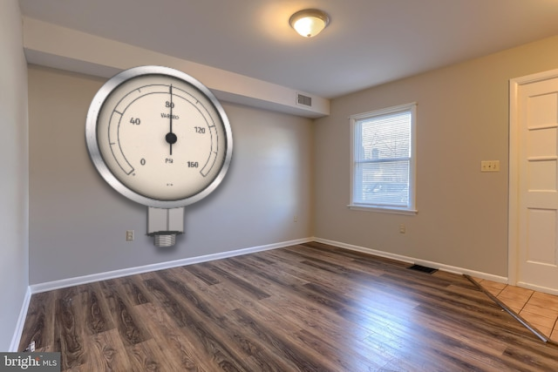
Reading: 80psi
